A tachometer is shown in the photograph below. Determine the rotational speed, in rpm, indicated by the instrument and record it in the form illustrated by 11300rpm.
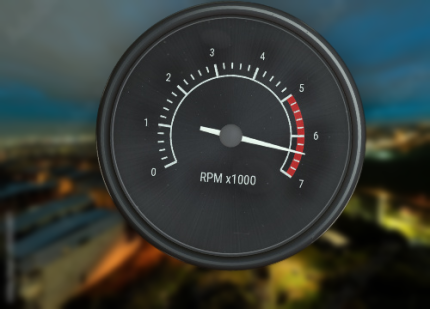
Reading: 6400rpm
